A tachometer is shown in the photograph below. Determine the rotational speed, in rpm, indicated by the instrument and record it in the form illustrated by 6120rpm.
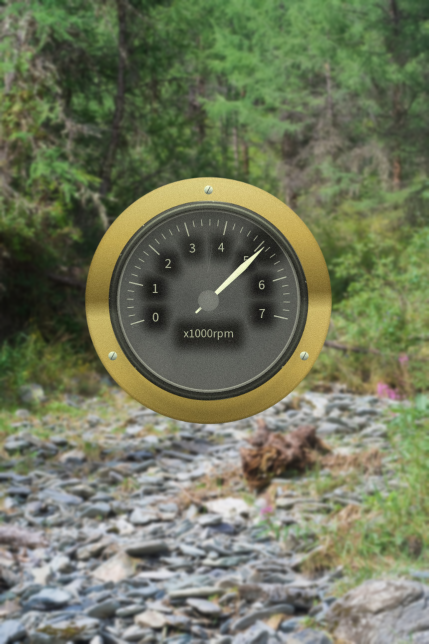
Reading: 5100rpm
